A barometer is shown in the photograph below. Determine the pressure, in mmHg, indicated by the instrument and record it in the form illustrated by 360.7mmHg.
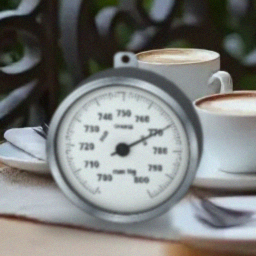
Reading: 770mmHg
